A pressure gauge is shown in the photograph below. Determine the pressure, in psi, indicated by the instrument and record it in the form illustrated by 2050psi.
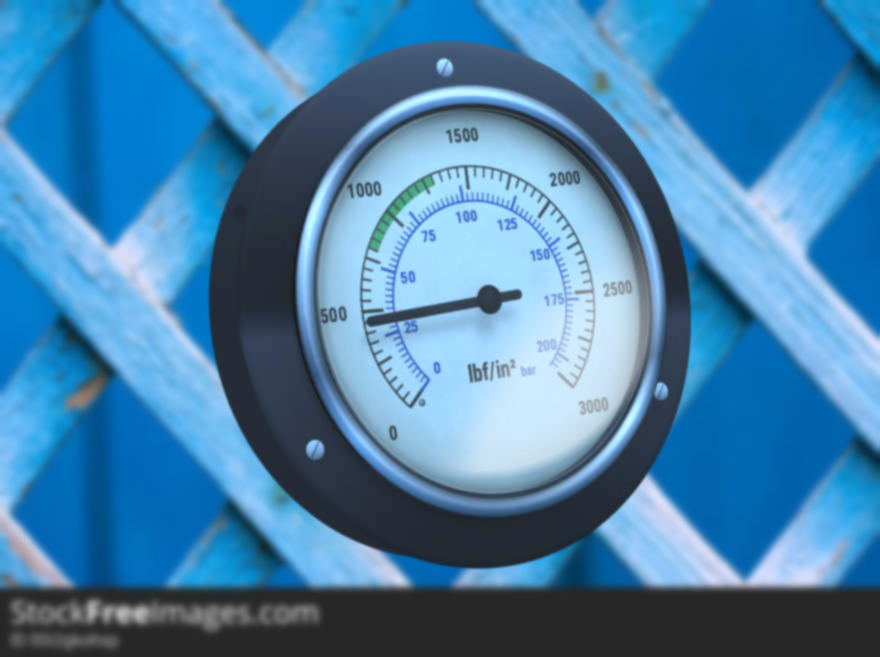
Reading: 450psi
